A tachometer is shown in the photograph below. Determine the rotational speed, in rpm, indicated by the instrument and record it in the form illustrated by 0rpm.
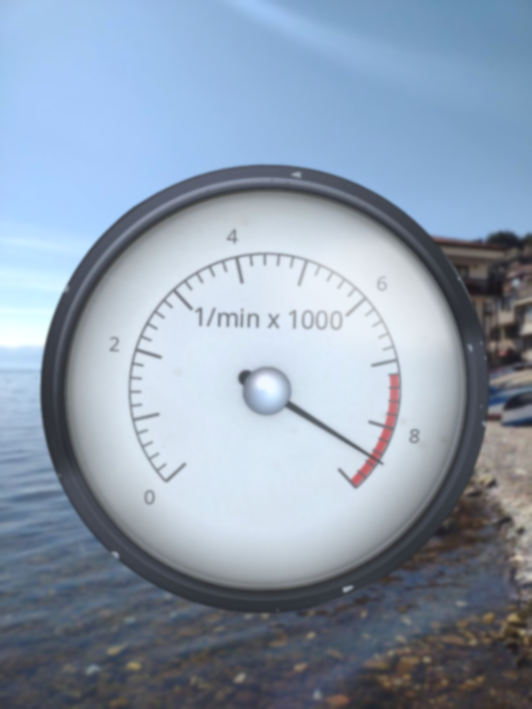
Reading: 8500rpm
